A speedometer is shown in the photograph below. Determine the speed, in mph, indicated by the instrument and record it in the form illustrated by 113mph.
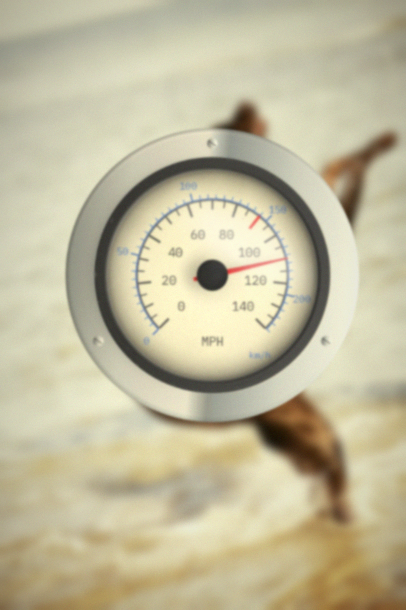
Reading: 110mph
